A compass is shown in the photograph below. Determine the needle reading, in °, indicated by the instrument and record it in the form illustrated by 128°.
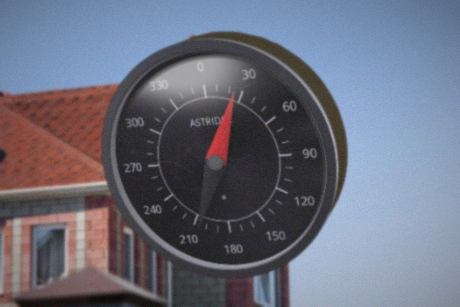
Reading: 25°
